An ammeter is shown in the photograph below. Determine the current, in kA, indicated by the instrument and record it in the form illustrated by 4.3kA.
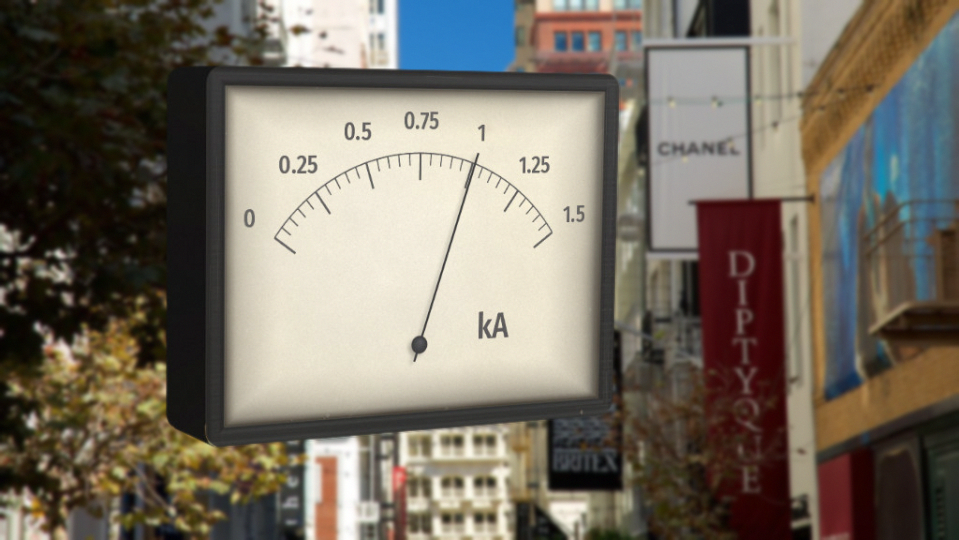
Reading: 1kA
